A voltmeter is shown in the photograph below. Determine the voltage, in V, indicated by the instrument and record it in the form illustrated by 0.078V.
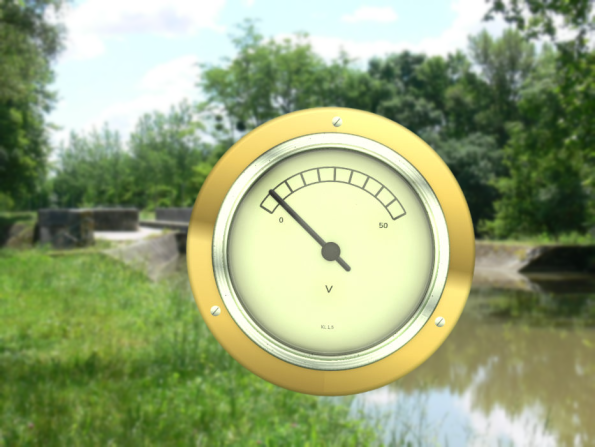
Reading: 5V
